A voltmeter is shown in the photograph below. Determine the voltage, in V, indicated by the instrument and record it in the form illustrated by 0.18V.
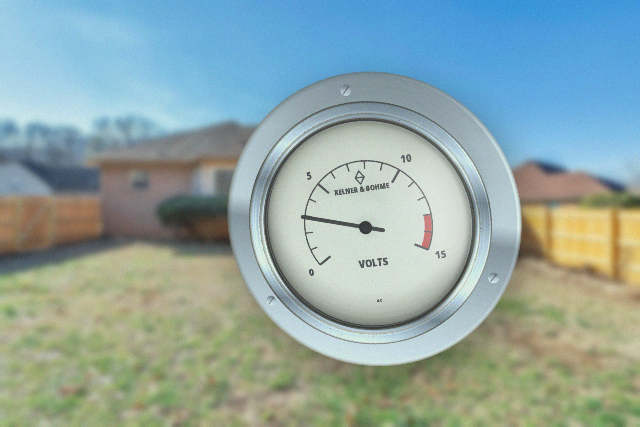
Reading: 3V
